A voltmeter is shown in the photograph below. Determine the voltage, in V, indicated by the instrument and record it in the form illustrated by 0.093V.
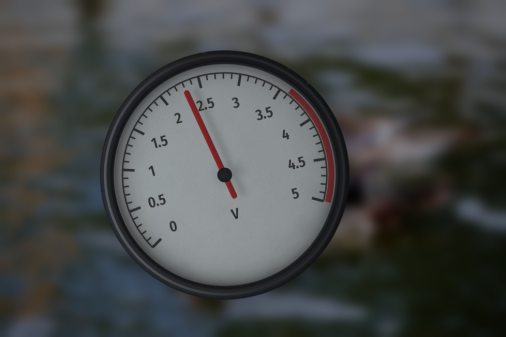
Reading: 2.3V
